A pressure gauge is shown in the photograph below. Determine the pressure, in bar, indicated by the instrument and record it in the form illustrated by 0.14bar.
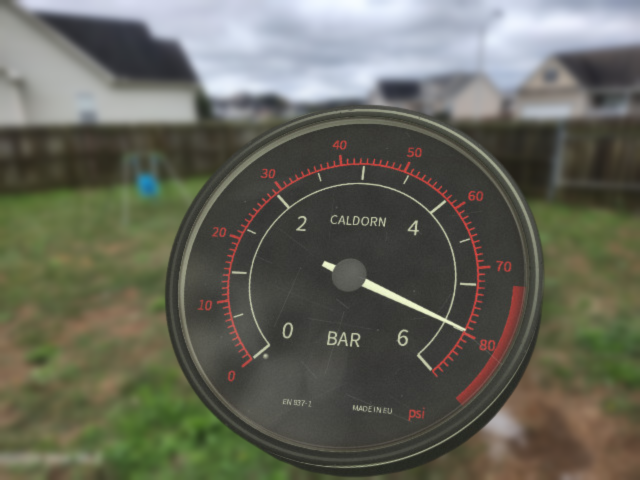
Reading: 5.5bar
